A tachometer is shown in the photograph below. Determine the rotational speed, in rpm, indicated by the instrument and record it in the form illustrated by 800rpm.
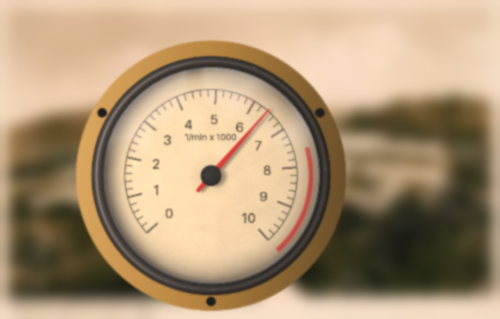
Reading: 6400rpm
